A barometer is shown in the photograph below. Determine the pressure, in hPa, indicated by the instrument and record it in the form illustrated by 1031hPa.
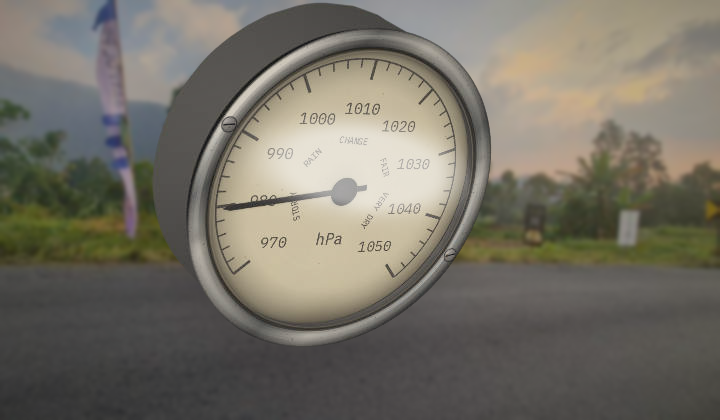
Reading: 980hPa
